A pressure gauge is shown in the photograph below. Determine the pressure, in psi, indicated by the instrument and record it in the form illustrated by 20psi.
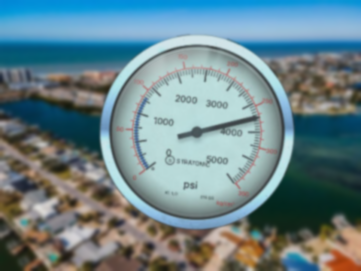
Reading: 3750psi
